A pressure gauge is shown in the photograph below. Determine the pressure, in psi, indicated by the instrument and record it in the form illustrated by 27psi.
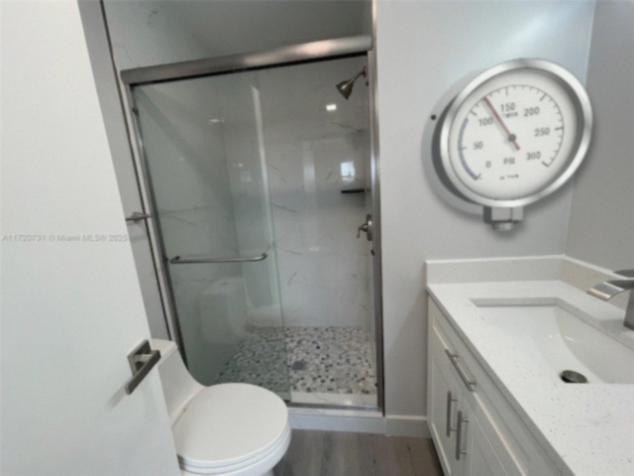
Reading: 120psi
